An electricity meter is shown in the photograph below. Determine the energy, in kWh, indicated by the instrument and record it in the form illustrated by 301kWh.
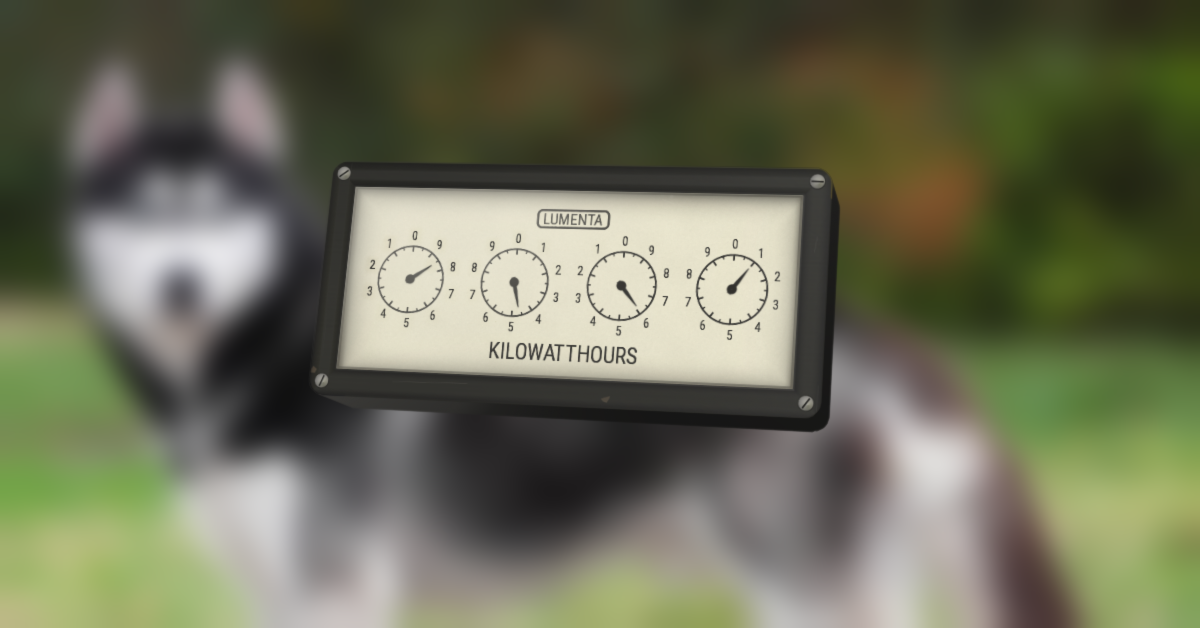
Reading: 8461kWh
